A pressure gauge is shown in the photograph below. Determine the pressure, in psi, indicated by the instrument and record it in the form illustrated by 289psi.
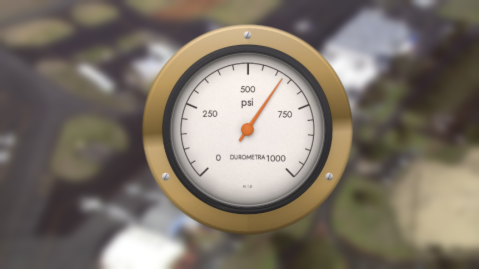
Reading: 625psi
